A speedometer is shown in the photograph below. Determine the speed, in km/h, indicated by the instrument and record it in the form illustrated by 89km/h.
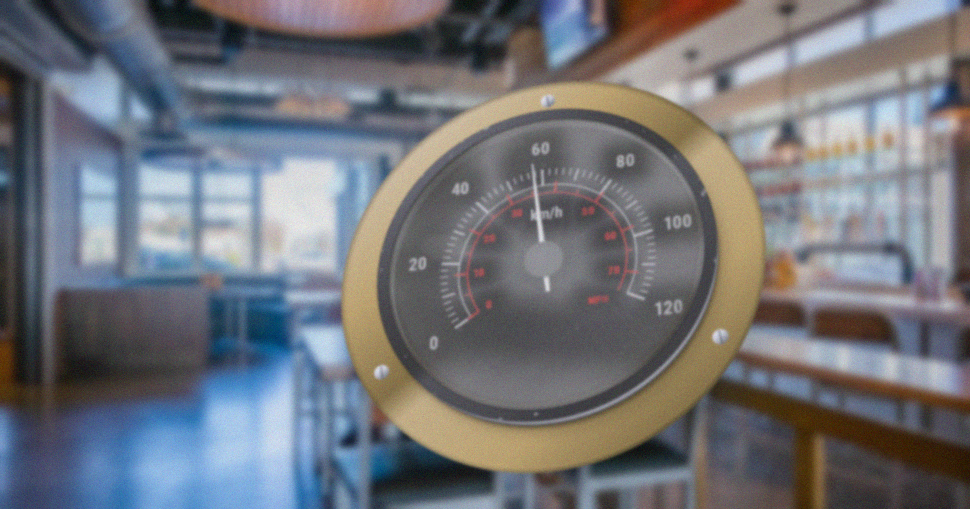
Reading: 58km/h
